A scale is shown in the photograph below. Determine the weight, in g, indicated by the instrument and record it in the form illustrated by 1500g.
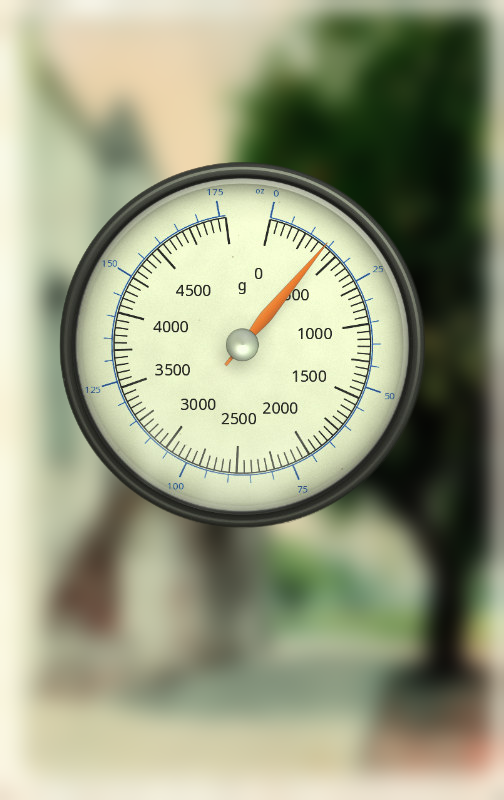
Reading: 400g
